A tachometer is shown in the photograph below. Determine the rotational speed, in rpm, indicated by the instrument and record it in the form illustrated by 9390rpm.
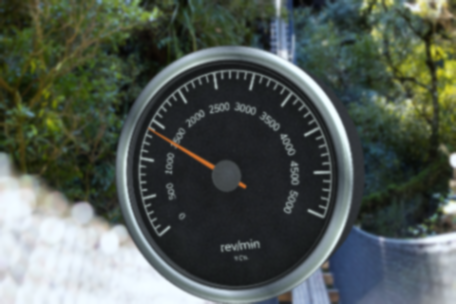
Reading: 1400rpm
